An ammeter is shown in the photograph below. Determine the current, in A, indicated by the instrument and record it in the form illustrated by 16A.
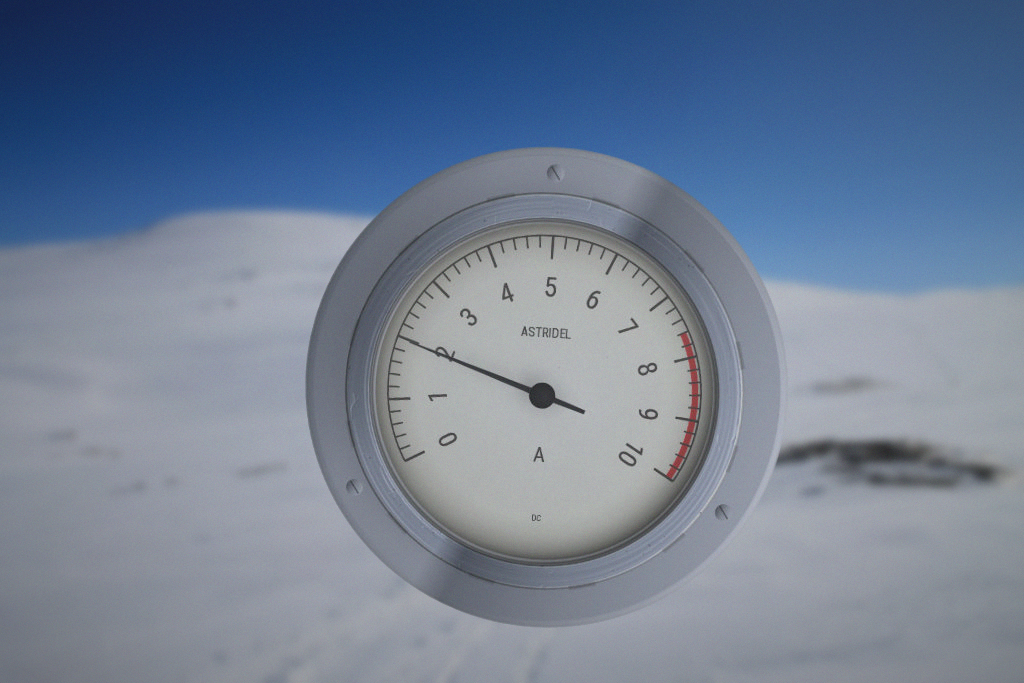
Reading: 2A
